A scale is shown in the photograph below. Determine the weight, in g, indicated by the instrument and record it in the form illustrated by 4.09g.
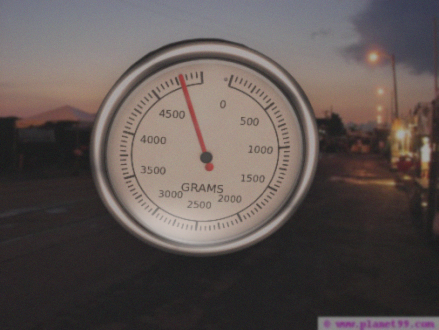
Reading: 4800g
